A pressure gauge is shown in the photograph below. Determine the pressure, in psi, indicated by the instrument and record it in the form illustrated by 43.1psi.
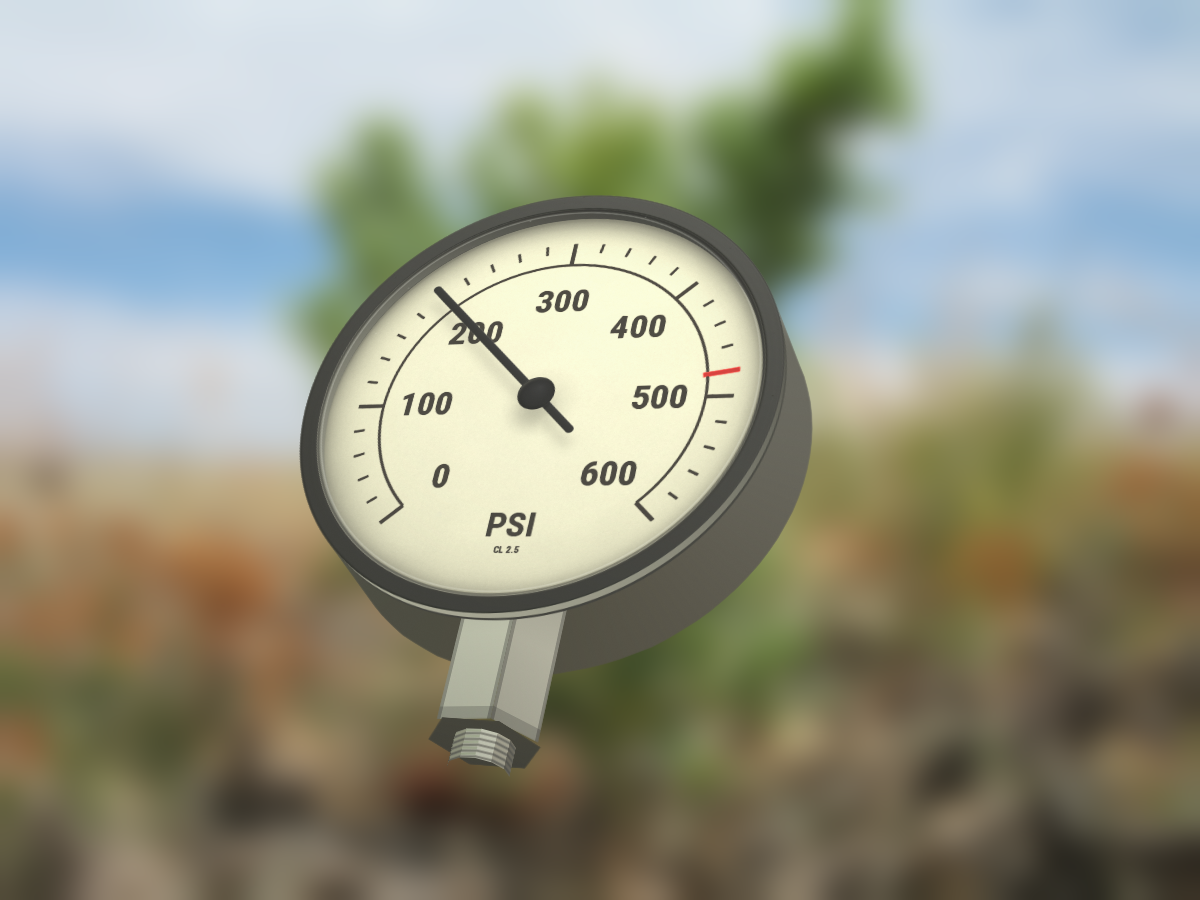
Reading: 200psi
